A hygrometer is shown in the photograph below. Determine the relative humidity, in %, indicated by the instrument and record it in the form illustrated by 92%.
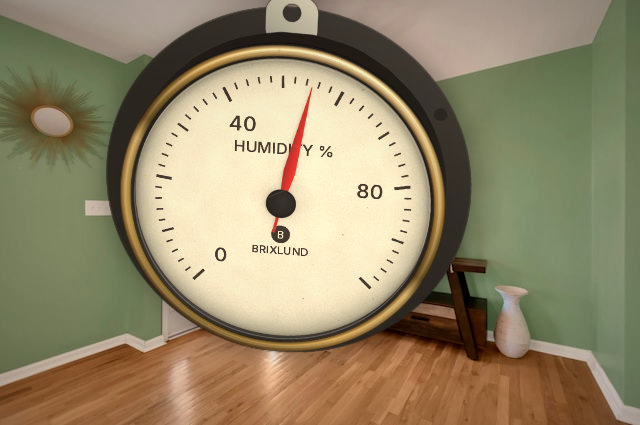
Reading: 55%
